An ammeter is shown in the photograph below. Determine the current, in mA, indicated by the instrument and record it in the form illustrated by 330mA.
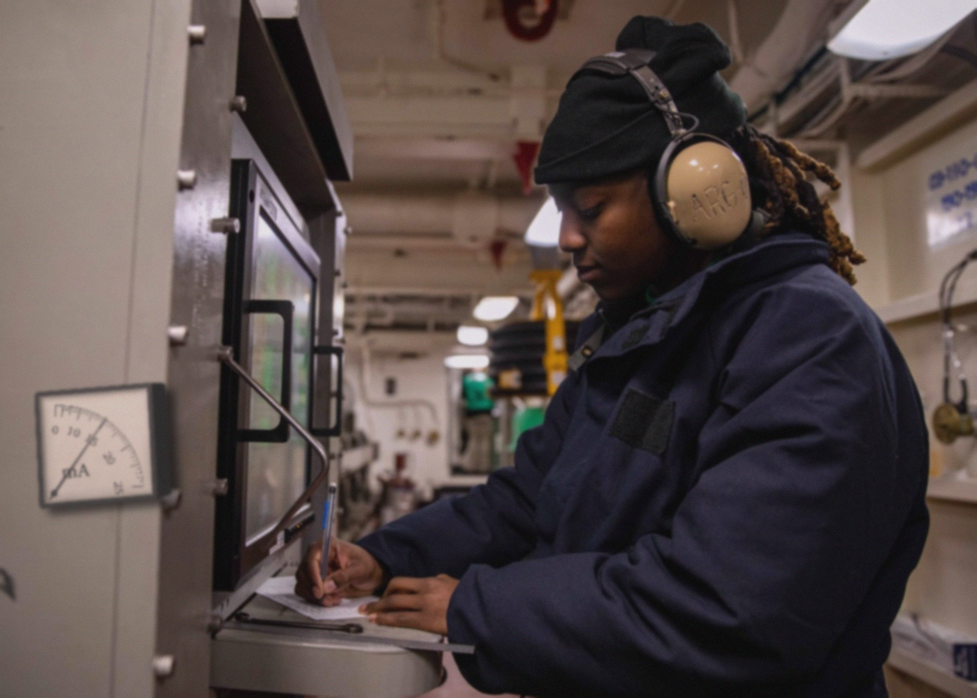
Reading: 15mA
